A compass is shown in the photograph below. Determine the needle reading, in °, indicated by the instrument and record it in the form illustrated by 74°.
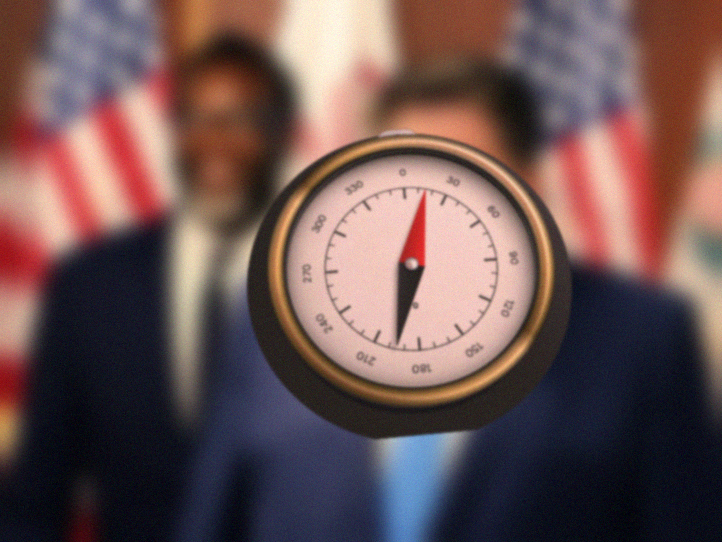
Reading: 15°
